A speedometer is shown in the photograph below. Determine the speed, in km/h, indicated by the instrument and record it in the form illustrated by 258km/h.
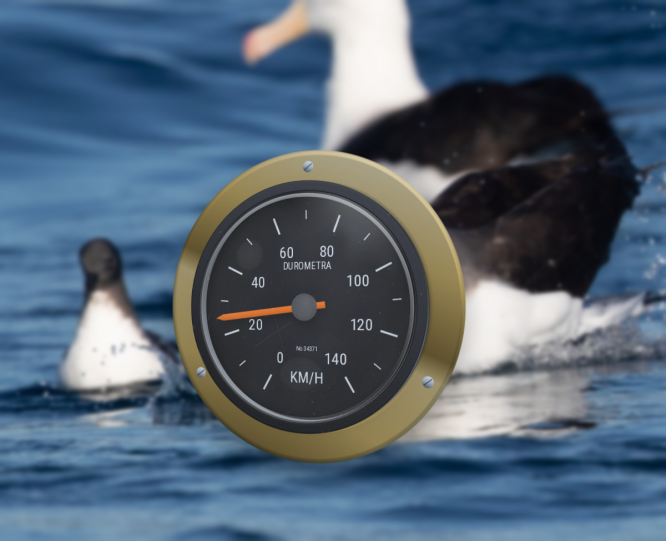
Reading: 25km/h
